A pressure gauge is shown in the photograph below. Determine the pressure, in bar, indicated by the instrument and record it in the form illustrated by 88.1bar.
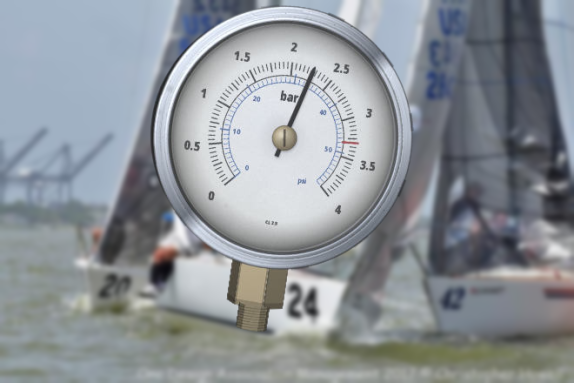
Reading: 2.25bar
